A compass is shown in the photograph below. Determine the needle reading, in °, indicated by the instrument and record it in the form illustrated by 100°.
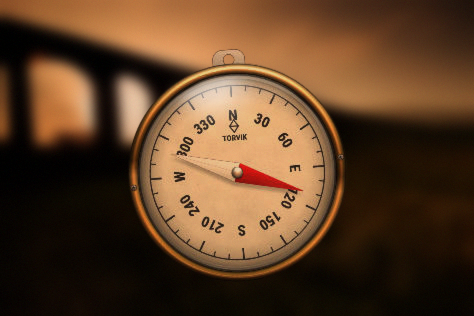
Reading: 110°
